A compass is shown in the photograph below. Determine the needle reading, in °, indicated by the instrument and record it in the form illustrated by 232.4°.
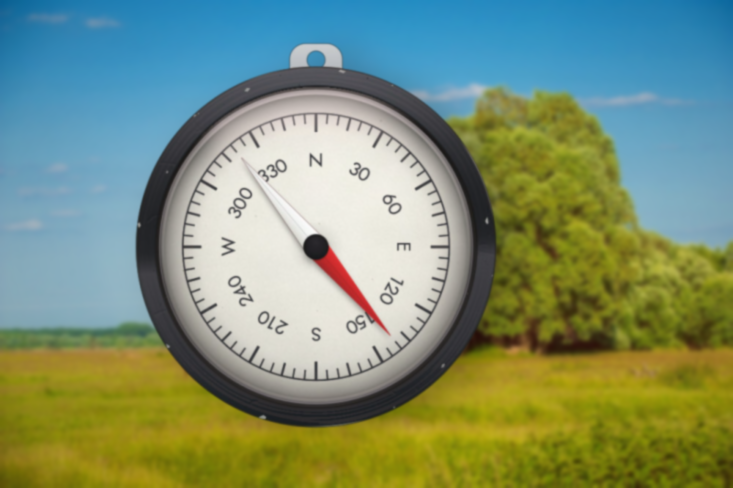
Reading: 140°
